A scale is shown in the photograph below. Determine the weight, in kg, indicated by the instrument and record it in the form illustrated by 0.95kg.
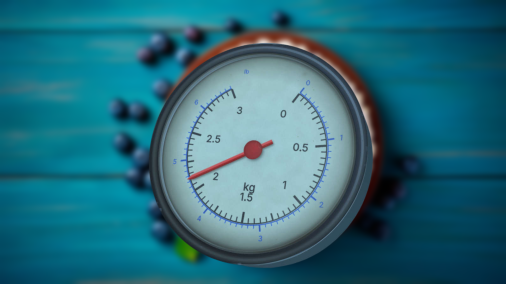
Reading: 2.1kg
